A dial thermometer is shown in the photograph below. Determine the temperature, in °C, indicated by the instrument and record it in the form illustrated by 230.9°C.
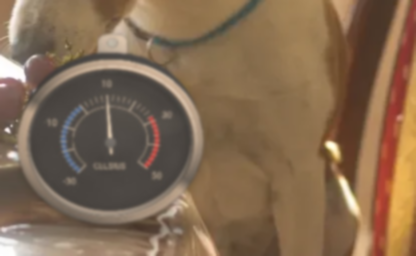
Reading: 10°C
